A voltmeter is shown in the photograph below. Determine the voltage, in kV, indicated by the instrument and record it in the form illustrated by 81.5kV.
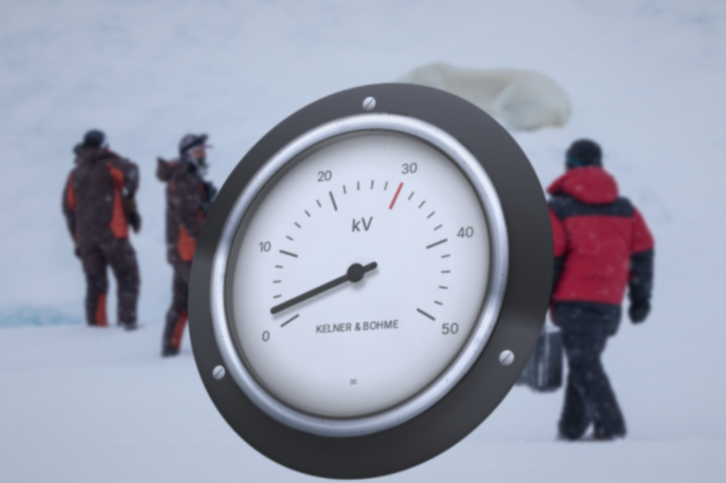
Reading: 2kV
